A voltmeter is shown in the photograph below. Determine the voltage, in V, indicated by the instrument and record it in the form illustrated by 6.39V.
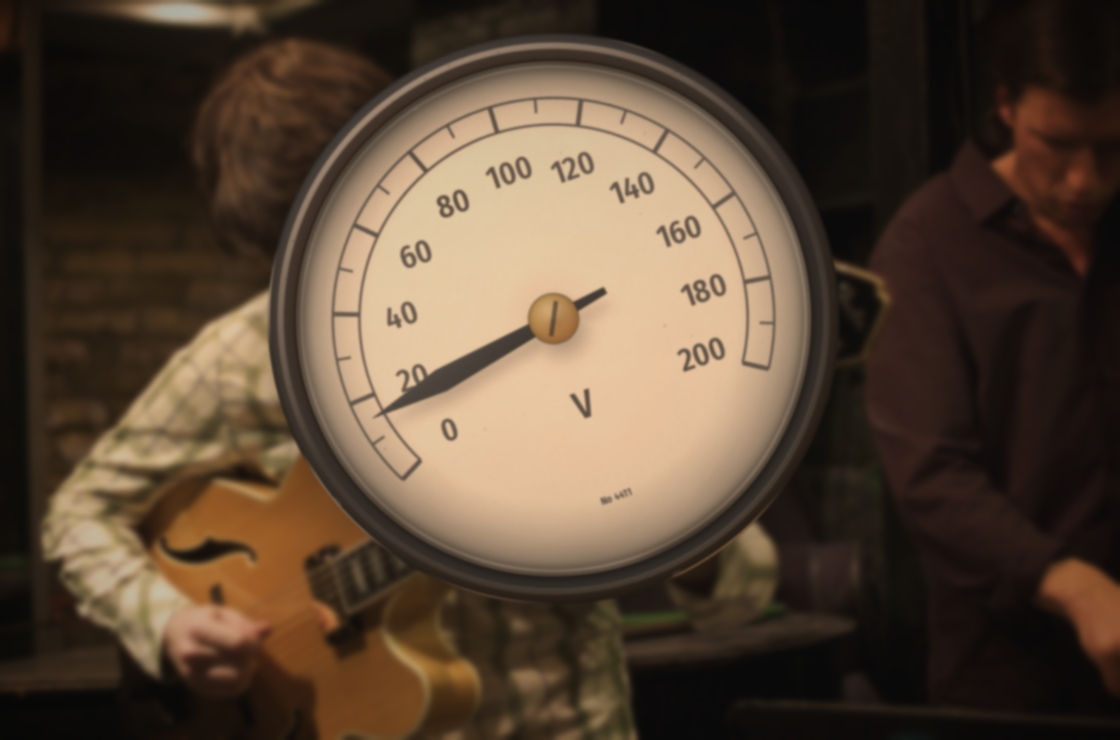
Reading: 15V
